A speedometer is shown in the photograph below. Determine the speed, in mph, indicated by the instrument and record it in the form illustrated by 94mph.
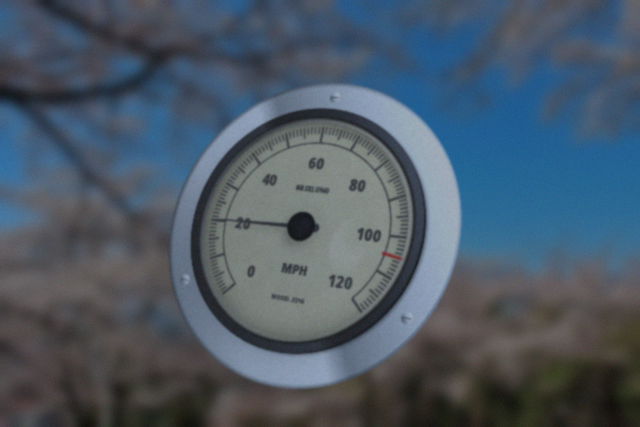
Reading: 20mph
